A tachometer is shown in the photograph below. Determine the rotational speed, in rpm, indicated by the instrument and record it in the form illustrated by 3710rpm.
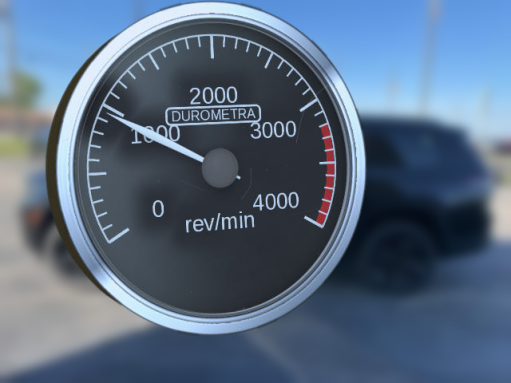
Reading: 950rpm
